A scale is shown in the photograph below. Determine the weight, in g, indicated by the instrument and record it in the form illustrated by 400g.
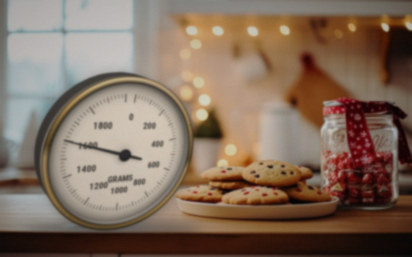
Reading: 1600g
